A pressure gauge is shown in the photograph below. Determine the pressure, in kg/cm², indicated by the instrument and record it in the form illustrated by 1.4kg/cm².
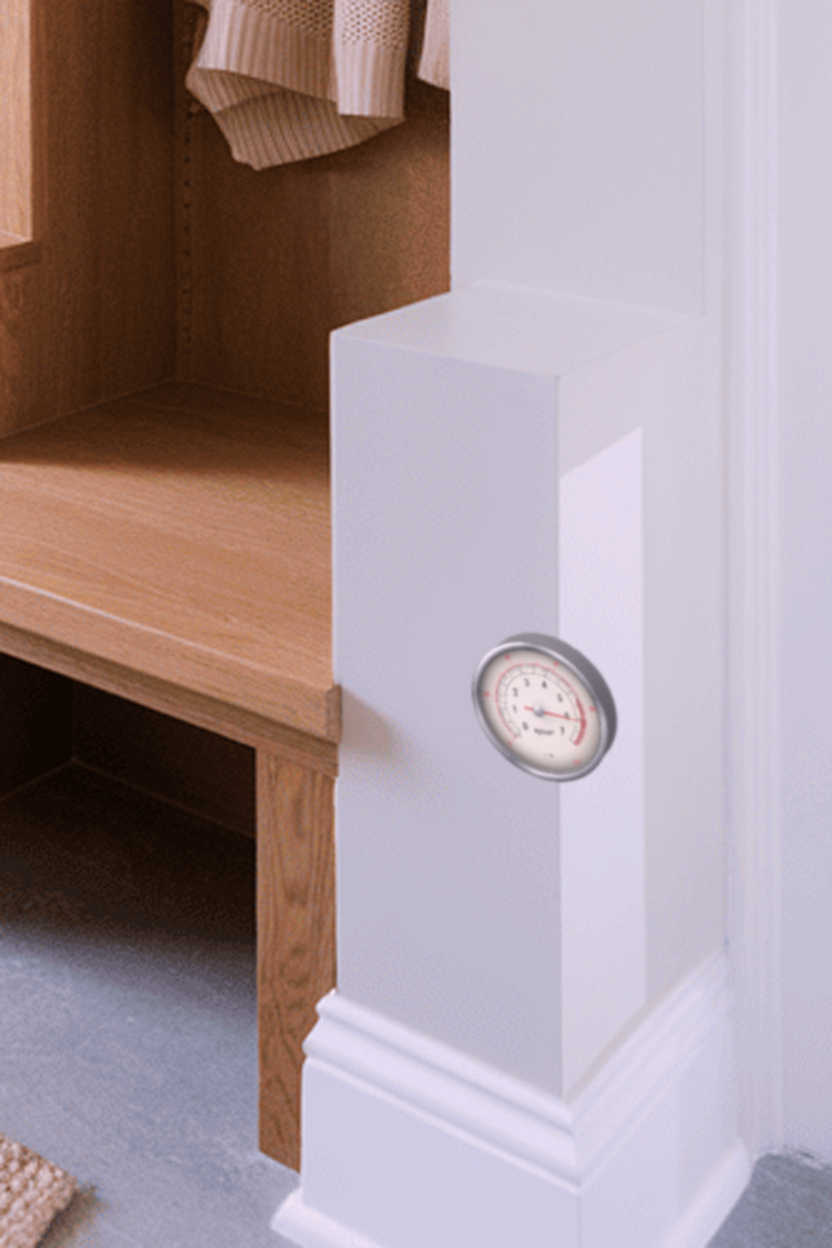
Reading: 6kg/cm²
